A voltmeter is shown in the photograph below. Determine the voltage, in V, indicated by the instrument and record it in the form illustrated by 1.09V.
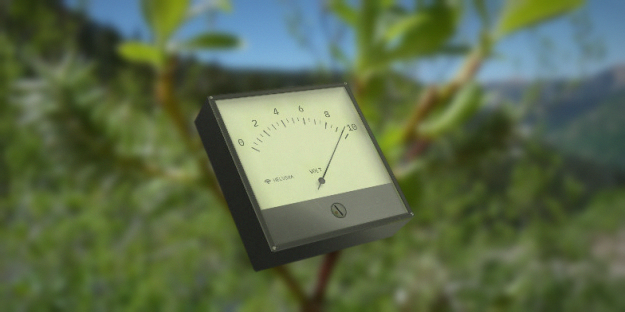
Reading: 9.5V
